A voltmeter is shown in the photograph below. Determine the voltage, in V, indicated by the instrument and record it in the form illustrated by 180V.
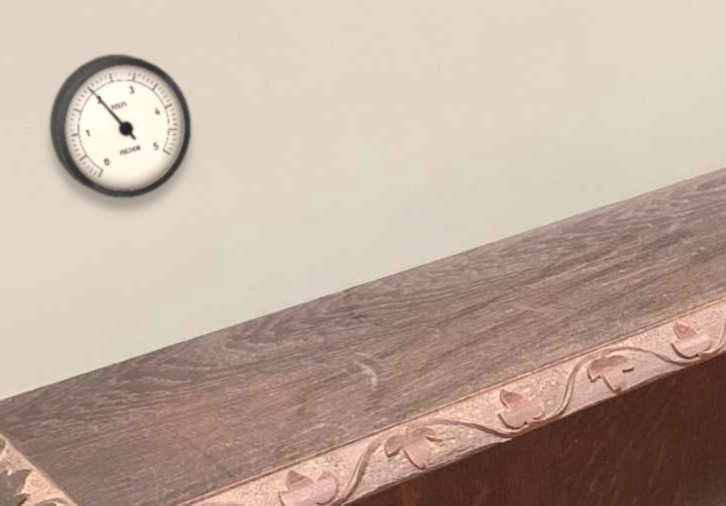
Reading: 2V
